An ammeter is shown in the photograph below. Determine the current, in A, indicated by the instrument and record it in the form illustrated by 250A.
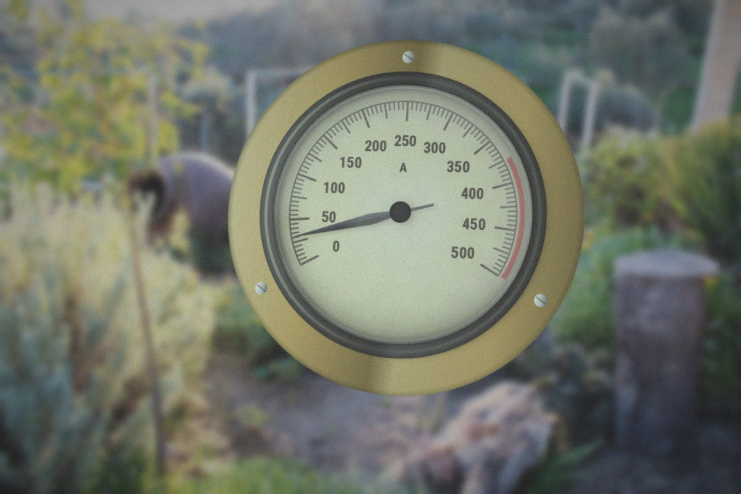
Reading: 30A
